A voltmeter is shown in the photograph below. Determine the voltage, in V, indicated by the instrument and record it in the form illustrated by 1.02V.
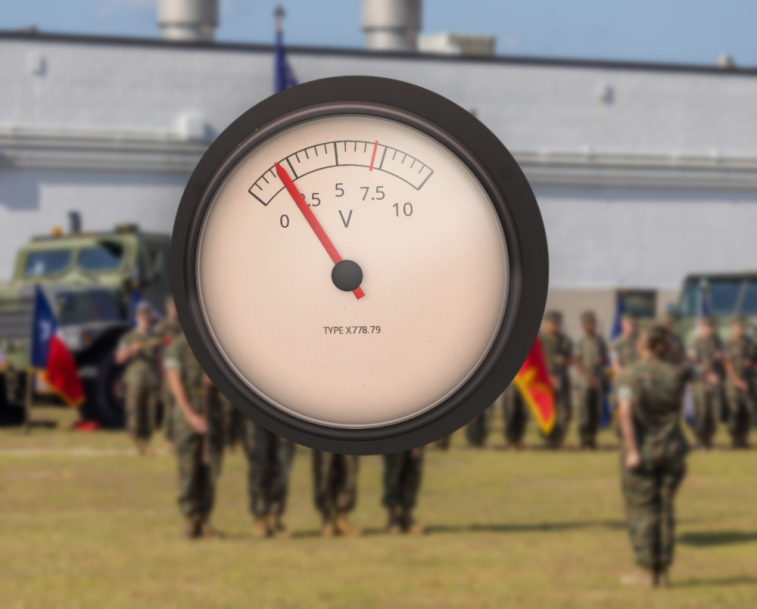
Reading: 2V
